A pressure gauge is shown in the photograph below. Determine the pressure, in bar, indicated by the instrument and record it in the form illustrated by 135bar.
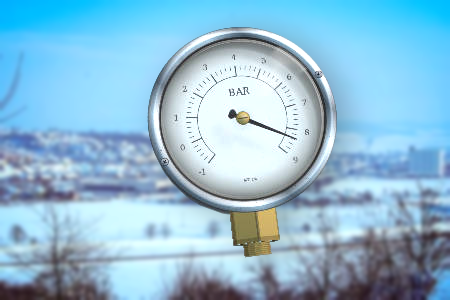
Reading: 8.4bar
